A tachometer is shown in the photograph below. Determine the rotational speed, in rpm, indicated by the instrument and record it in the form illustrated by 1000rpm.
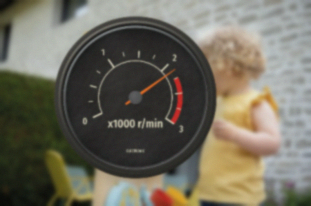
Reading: 2125rpm
